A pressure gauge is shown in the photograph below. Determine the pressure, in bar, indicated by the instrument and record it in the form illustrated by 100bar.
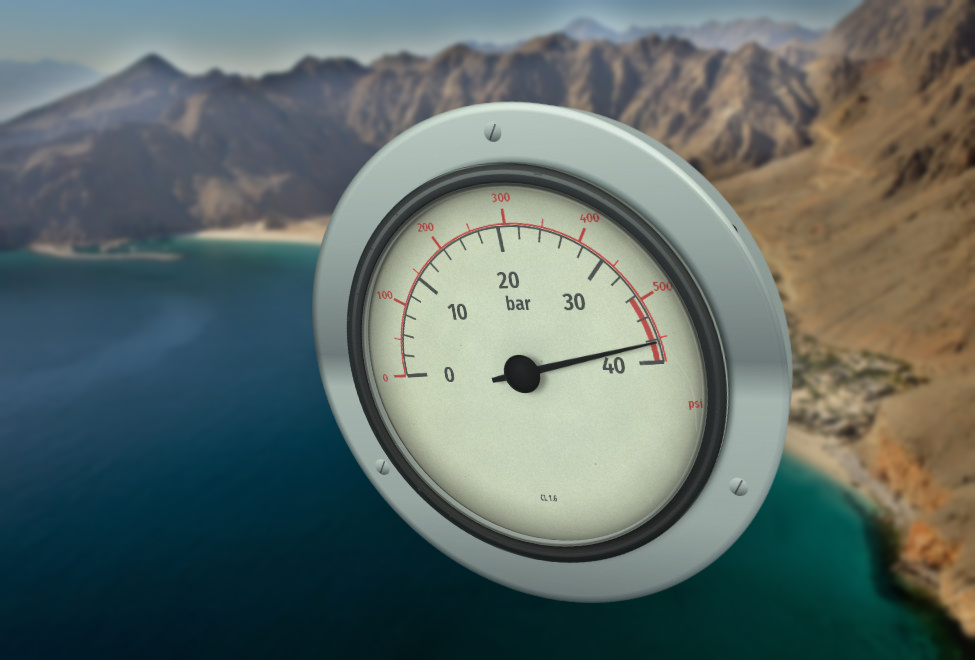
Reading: 38bar
